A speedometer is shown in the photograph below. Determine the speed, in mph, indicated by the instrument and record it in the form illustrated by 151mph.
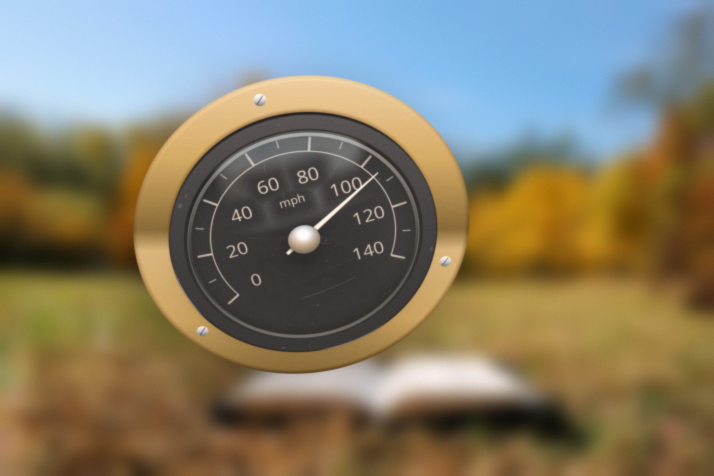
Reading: 105mph
